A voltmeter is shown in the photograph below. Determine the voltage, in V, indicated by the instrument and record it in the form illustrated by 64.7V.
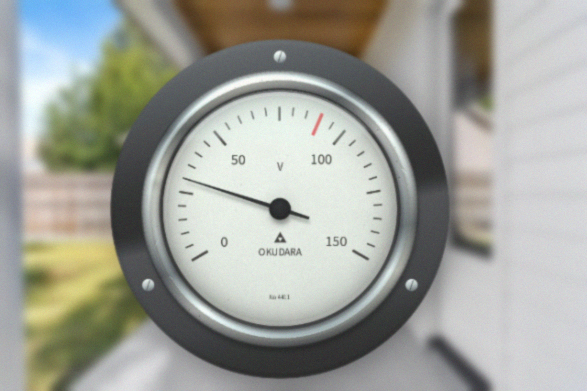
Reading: 30V
